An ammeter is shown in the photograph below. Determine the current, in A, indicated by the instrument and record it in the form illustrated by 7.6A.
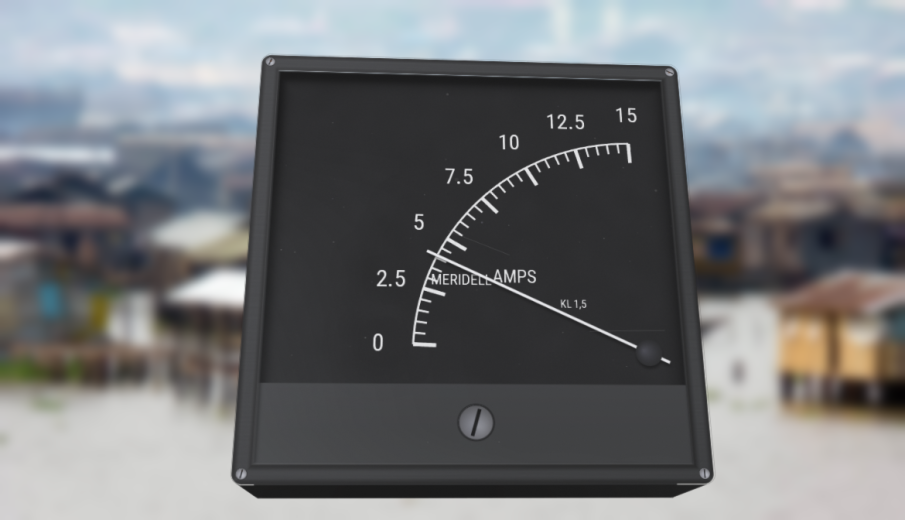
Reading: 4A
